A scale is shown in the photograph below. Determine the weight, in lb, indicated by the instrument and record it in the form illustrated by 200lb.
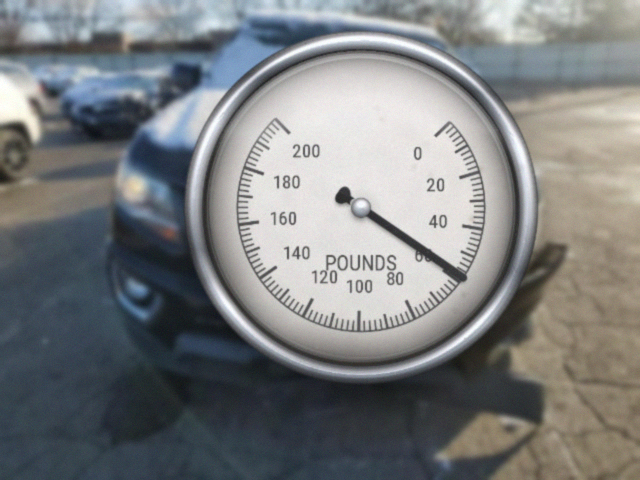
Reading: 58lb
